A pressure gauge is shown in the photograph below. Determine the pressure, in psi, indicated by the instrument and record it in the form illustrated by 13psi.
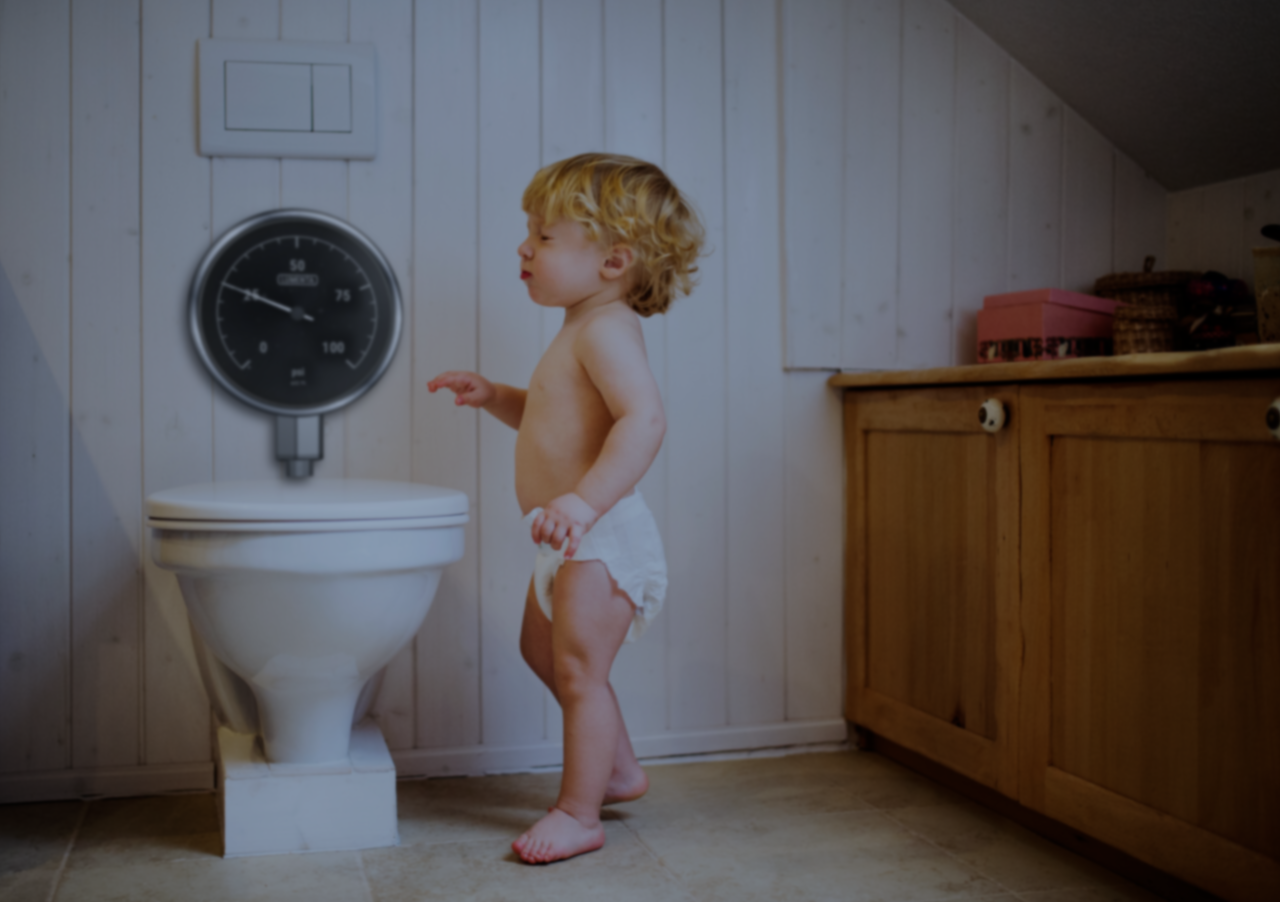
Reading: 25psi
